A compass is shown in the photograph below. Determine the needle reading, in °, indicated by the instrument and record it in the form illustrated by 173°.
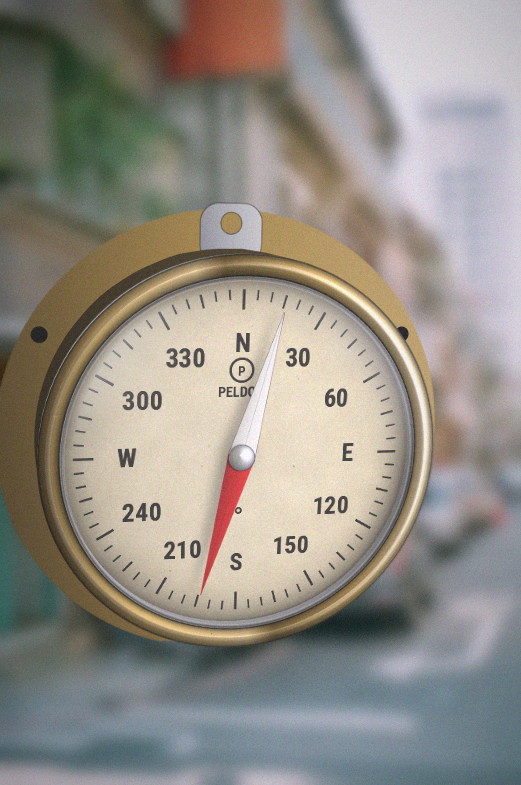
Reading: 195°
